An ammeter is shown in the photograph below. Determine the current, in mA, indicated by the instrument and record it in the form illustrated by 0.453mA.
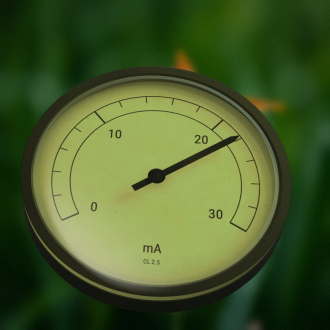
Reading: 22mA
